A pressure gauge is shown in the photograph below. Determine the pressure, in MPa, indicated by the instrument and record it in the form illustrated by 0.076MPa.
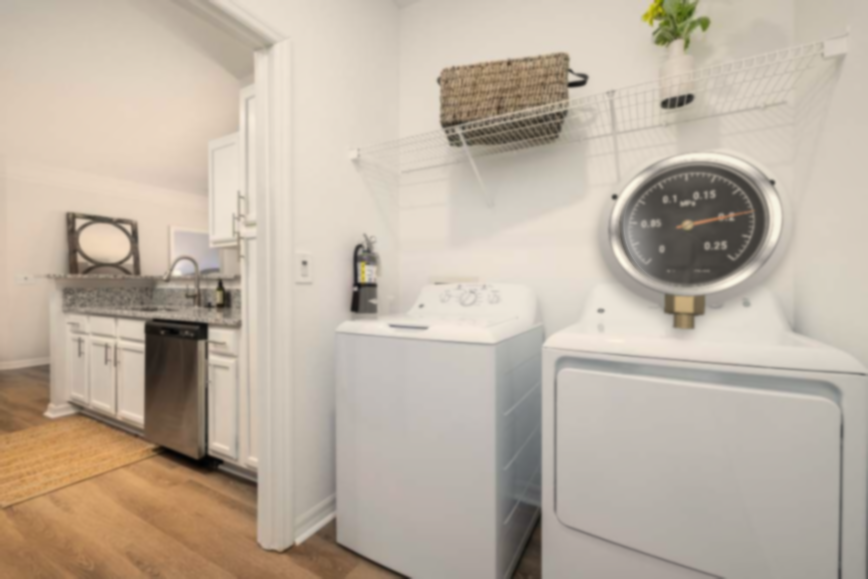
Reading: 0.2MPa
